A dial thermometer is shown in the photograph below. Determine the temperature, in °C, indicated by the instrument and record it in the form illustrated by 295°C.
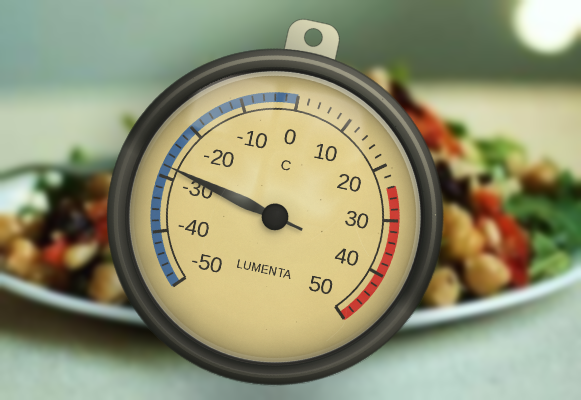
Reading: -28°C
